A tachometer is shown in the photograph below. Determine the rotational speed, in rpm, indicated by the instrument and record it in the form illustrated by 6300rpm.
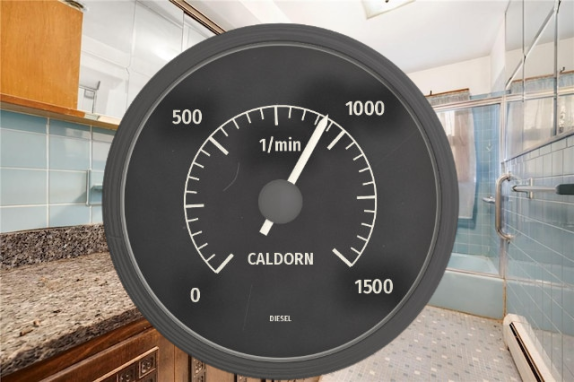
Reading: 925rpm
